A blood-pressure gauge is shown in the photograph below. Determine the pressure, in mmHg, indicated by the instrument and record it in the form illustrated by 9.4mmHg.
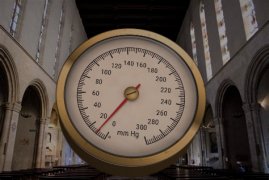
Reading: 10mmHg
